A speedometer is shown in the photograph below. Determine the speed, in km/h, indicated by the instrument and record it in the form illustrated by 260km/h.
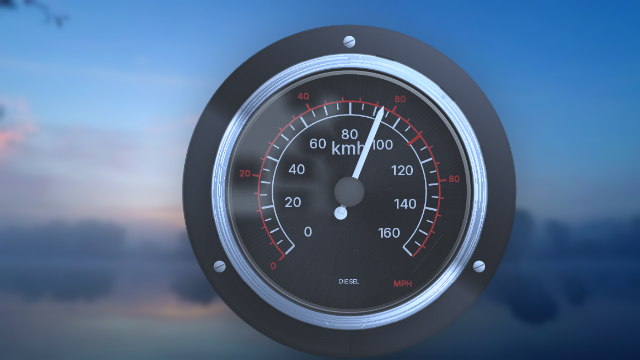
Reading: 92.5km/h
